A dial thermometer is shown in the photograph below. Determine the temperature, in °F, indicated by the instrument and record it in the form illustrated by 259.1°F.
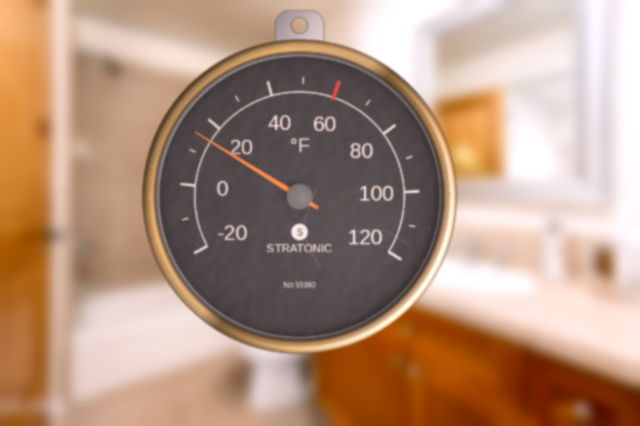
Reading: 15°F
